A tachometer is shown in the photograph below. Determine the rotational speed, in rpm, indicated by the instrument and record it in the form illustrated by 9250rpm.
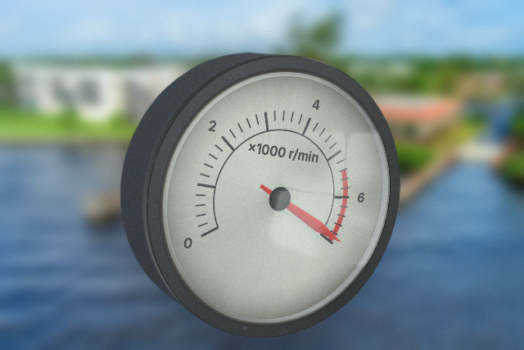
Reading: 6900rpm
